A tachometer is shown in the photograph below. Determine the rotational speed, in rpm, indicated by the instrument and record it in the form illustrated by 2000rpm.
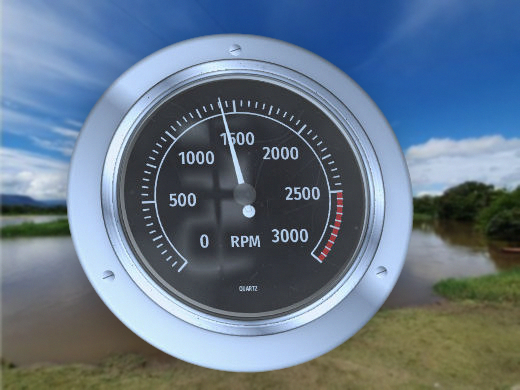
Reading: 1400rpm
